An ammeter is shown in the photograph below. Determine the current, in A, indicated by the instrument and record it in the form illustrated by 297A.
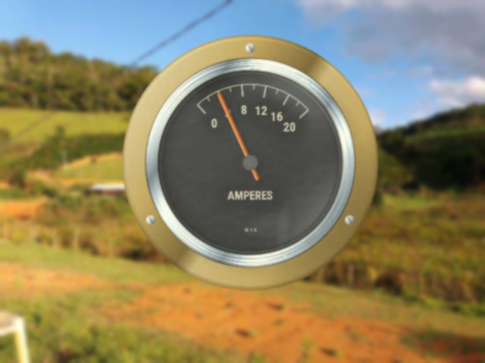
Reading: 4A
